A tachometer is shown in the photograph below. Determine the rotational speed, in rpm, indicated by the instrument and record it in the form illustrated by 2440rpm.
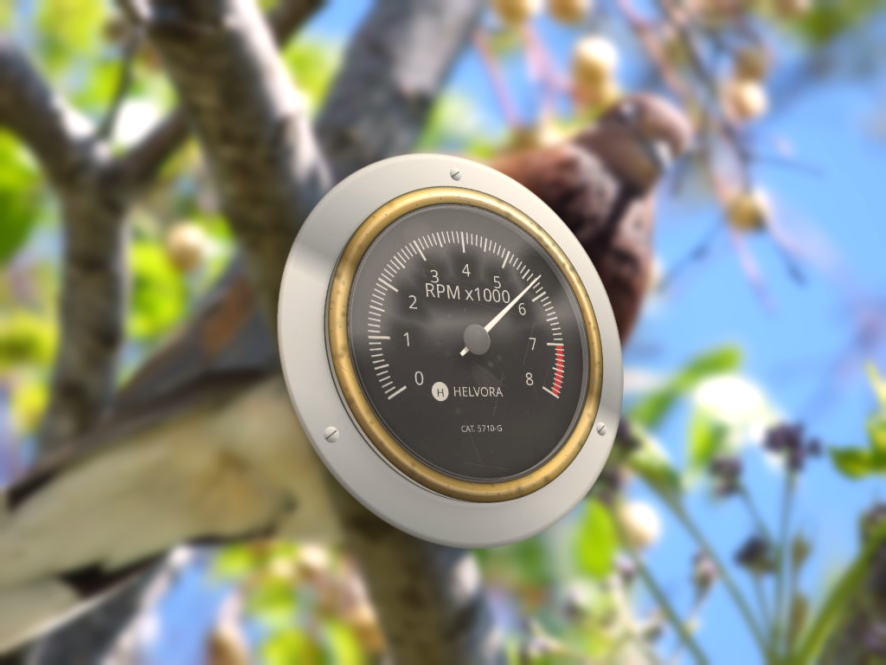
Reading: 5700rpm
